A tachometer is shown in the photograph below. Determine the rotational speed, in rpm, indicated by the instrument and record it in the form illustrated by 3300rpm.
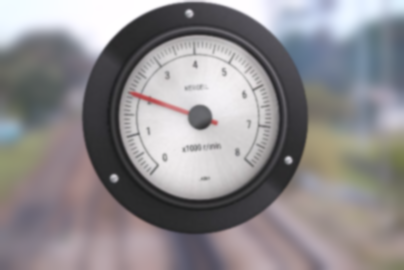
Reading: 2000rpm
